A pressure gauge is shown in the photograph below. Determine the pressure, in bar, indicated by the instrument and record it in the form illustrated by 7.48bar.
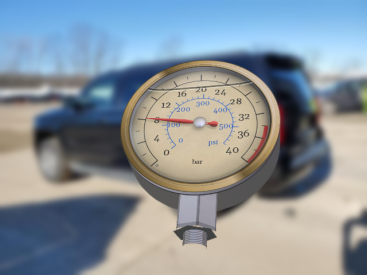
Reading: 8bar
